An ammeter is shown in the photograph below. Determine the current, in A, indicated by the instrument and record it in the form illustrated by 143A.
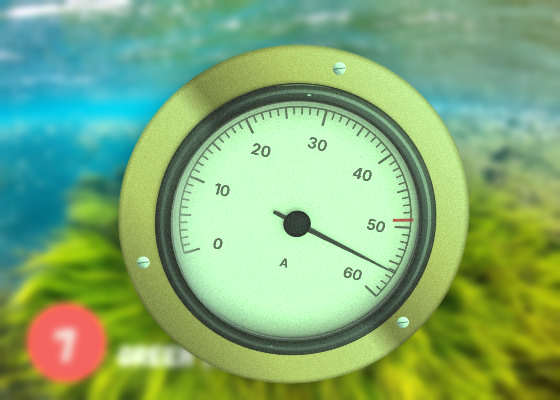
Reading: 56A
